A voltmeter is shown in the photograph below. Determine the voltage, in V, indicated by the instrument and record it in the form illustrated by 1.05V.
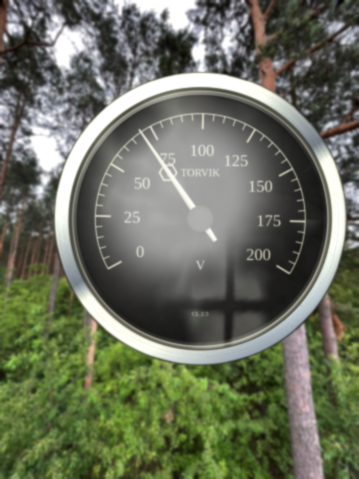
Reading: 70V
